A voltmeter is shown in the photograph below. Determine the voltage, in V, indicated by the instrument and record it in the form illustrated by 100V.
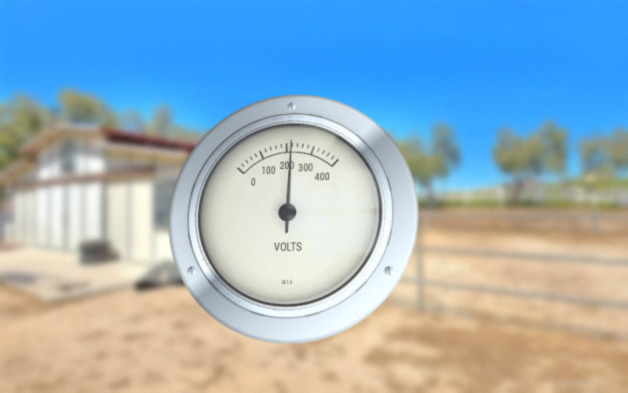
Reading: 220V
